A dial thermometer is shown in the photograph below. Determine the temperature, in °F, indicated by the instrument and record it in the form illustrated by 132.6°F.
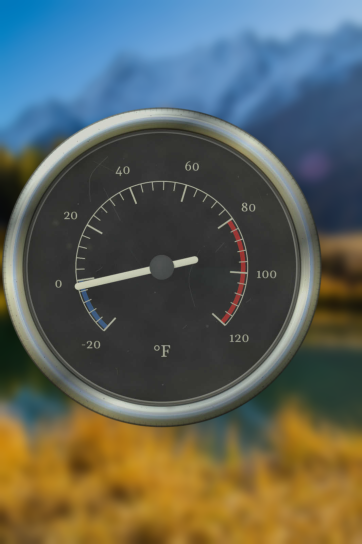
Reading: -2°F
